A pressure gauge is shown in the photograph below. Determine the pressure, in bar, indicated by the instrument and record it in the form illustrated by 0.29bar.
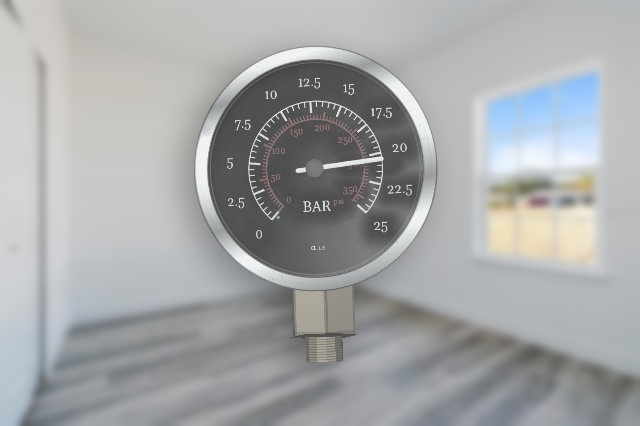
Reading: 20.5bar
